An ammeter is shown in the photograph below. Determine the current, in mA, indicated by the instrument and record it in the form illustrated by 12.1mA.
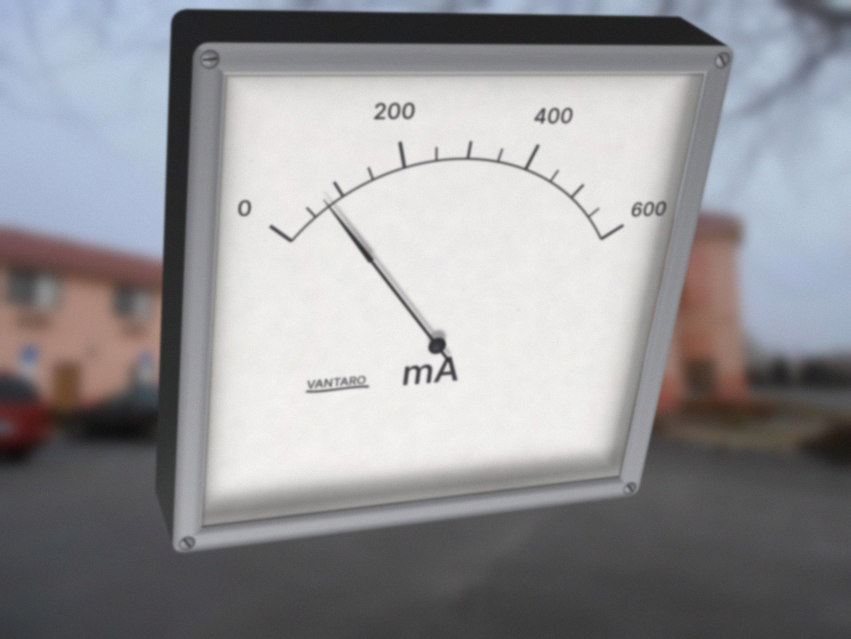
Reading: 75mA
